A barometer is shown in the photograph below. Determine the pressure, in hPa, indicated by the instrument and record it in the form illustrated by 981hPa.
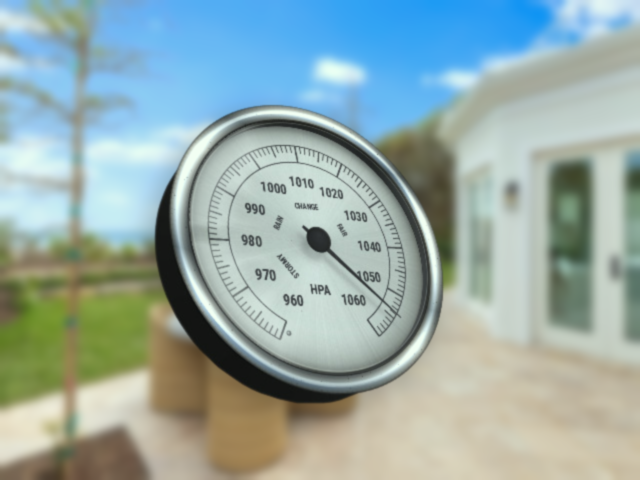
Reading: 1055hPa
